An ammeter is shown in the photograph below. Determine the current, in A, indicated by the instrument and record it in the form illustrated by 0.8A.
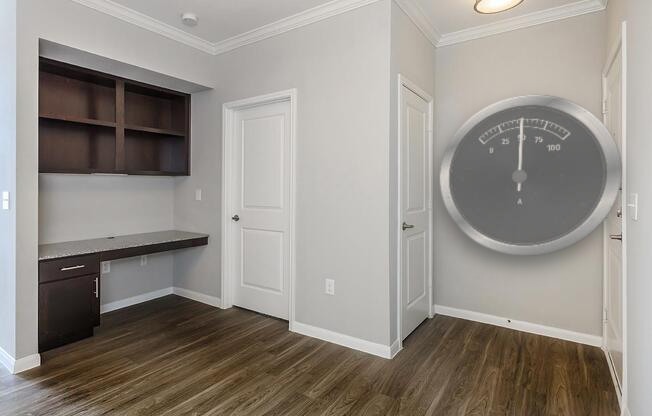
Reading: 50A
